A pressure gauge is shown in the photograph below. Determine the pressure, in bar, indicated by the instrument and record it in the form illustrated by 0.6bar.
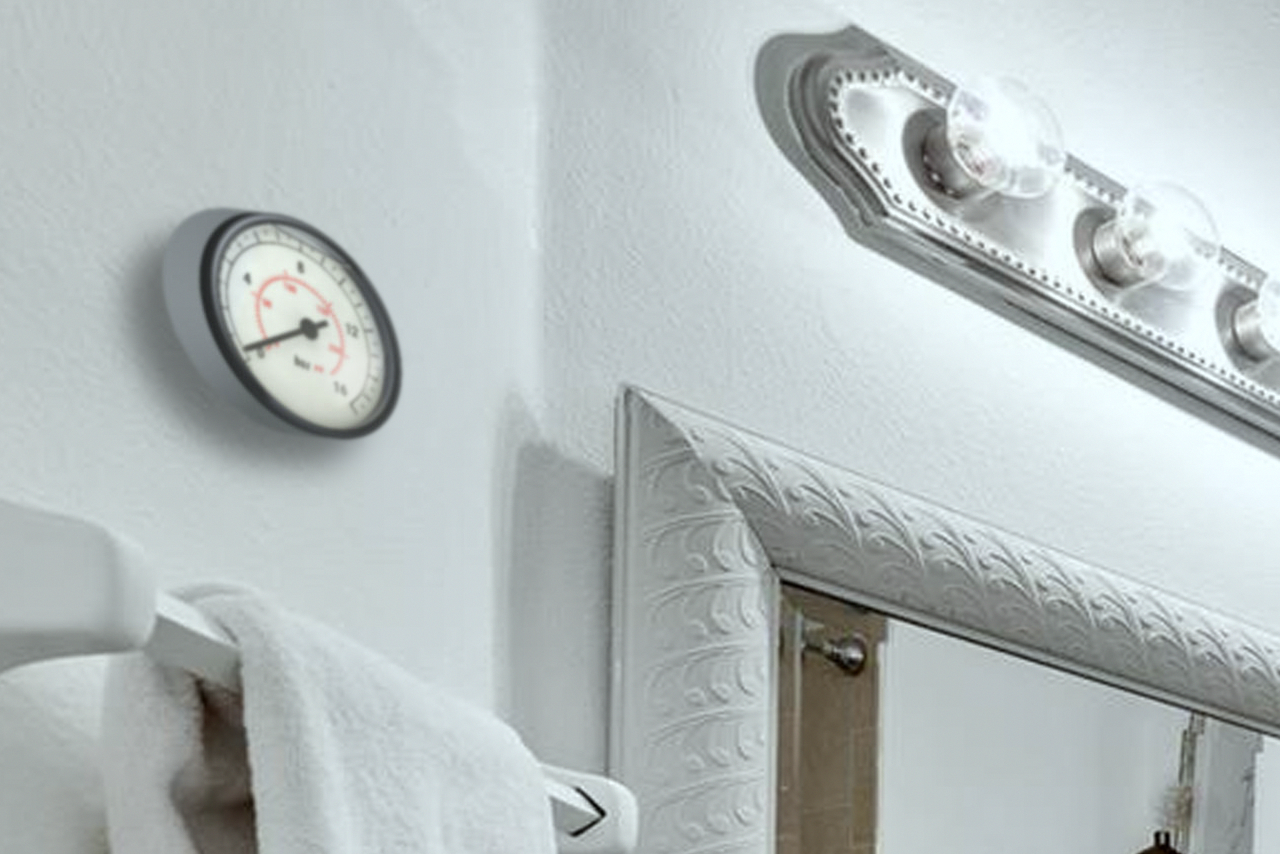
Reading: 0.5bar
